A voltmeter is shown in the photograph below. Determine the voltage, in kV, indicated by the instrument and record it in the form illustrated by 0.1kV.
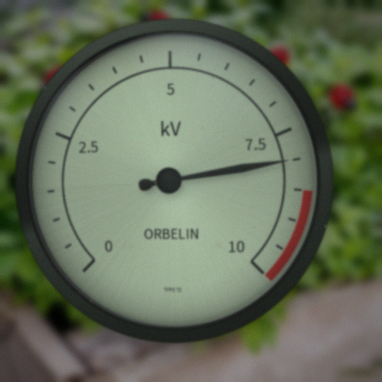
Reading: 8kV
